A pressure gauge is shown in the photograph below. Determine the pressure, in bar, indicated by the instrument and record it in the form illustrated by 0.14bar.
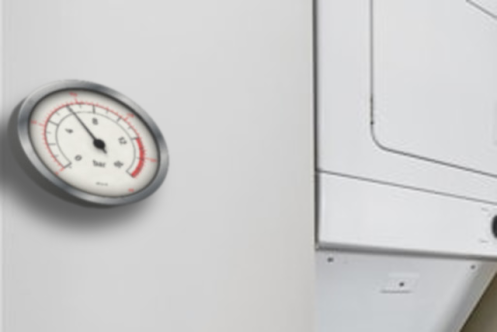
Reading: 6bar
